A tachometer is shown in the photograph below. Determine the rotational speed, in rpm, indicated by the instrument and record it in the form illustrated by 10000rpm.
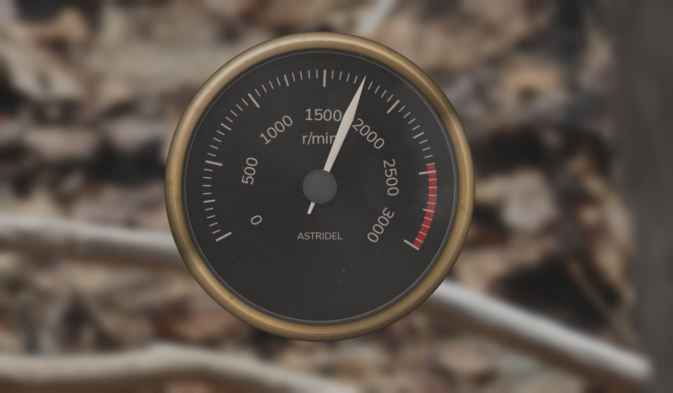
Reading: 1750rpm
